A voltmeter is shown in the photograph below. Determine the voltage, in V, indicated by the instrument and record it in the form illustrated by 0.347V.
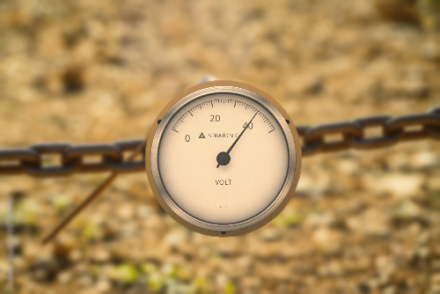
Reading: 40V
